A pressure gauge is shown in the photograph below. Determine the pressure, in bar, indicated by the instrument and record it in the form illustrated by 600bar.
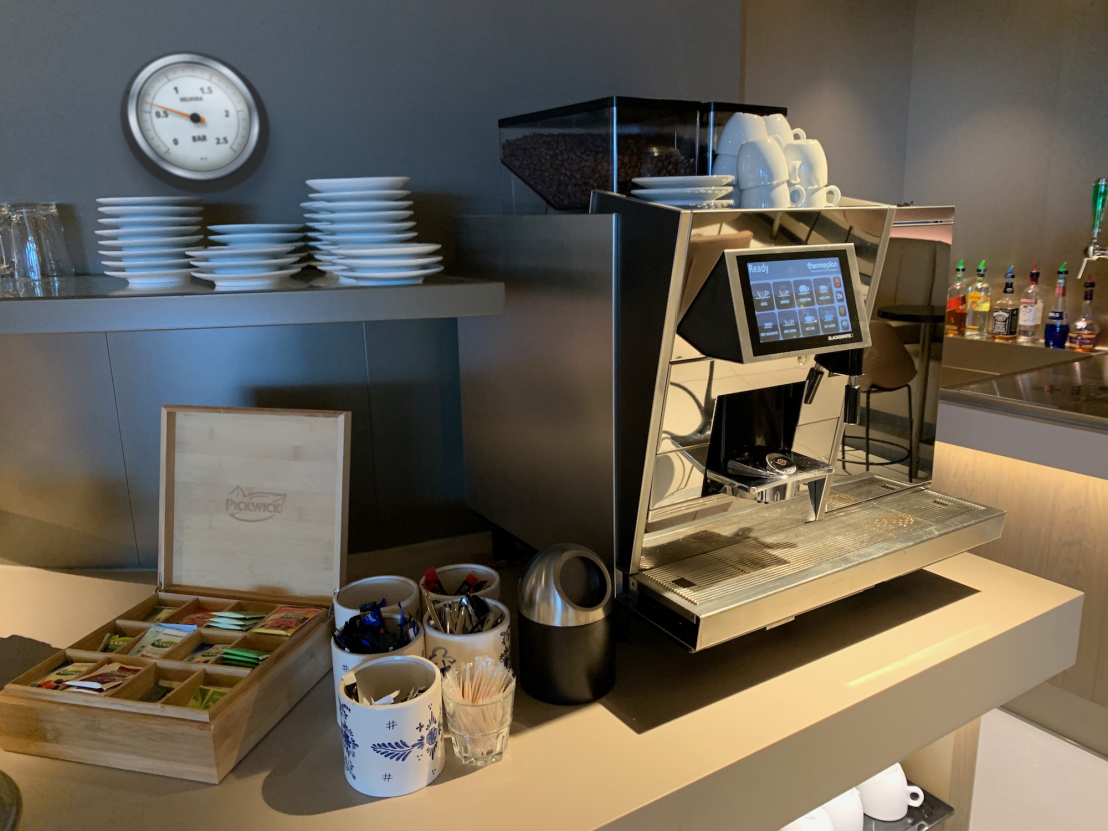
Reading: 0.6bar
